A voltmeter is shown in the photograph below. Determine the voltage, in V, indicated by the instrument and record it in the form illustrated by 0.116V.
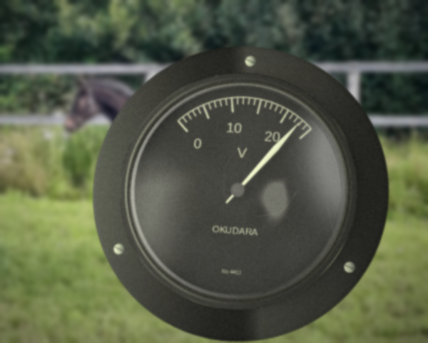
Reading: 23V
